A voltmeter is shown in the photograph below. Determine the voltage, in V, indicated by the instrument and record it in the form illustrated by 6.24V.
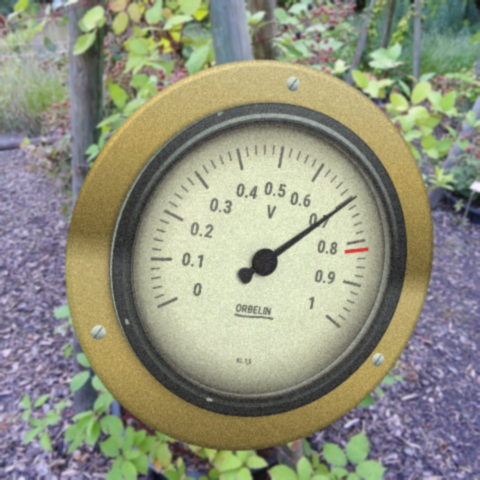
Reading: 0.7V
